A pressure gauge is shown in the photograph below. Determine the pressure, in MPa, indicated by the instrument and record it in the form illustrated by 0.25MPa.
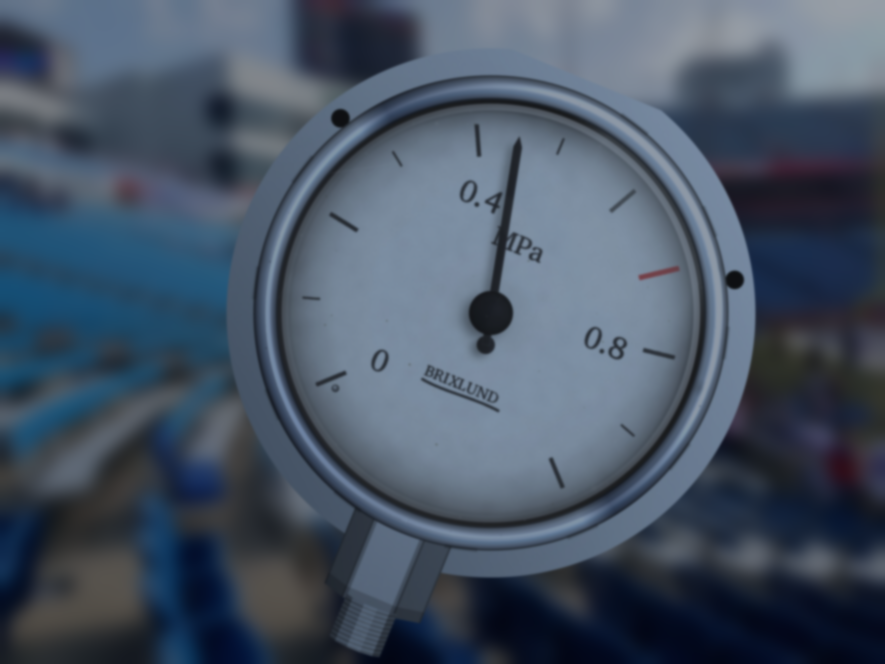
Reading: 0.45MPa
